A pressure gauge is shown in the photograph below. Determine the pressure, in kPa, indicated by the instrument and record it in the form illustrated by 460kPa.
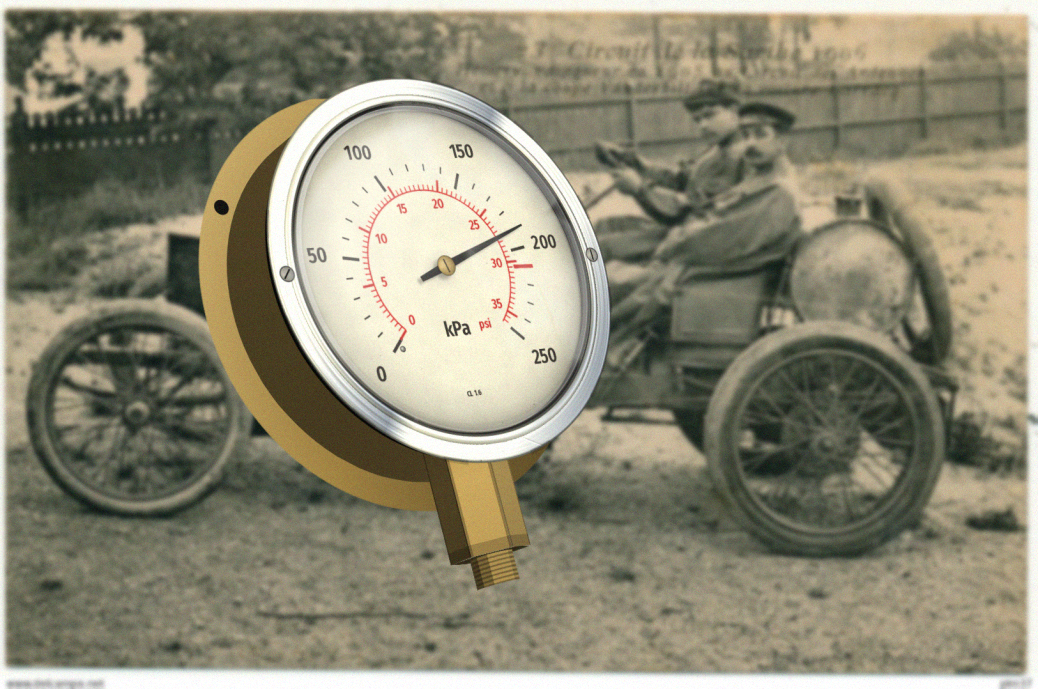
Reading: 190kPa
